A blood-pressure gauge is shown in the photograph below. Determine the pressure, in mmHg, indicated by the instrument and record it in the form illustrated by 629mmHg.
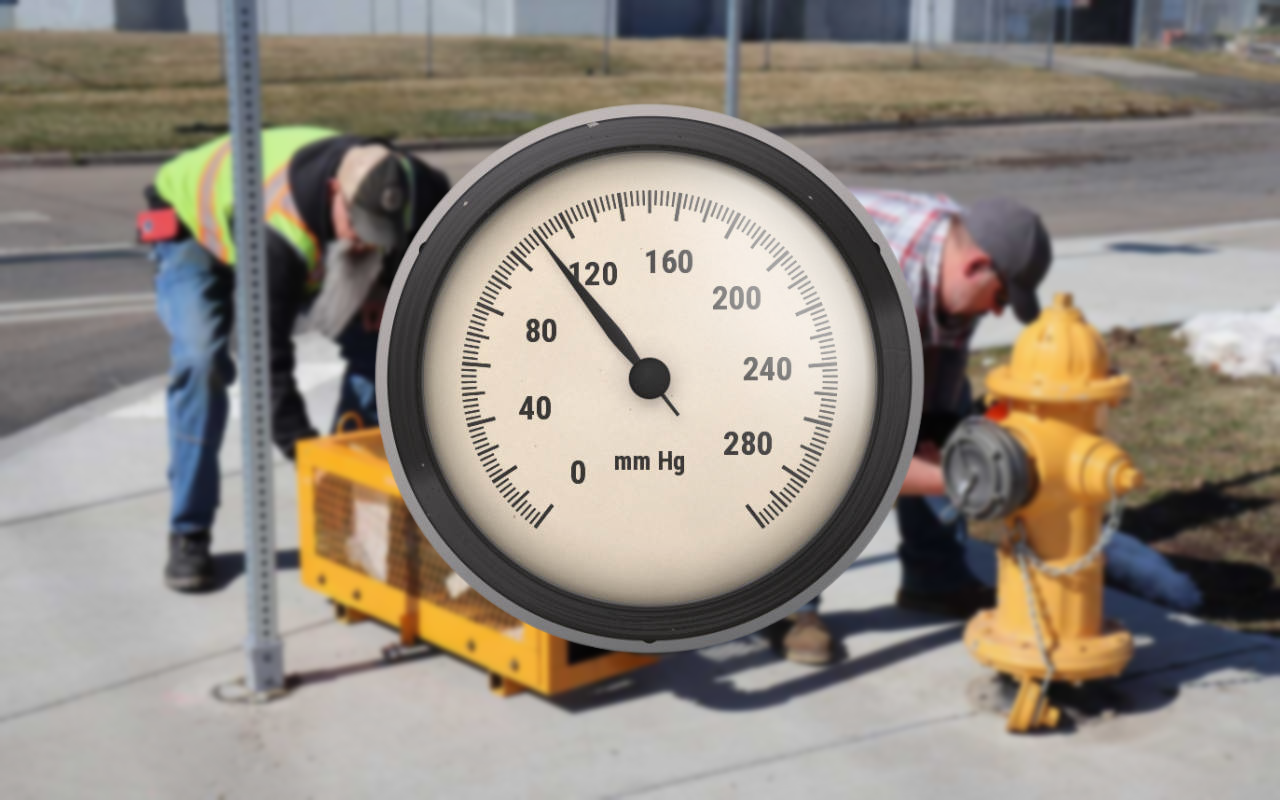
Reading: 110mmHg
